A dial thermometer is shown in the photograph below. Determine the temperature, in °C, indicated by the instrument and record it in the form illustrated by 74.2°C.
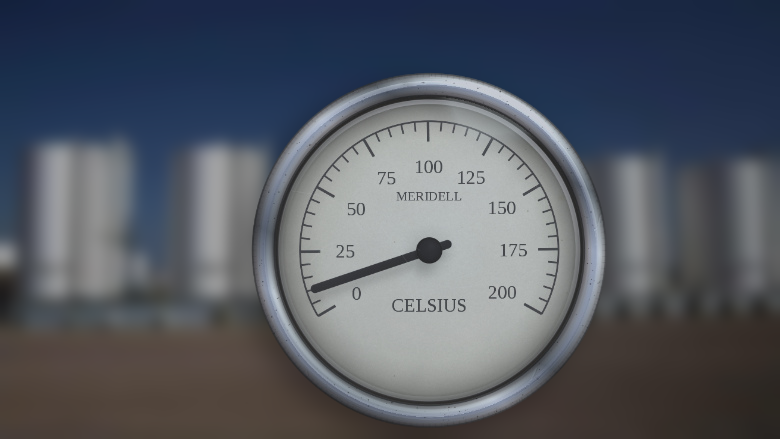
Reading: 10°C
